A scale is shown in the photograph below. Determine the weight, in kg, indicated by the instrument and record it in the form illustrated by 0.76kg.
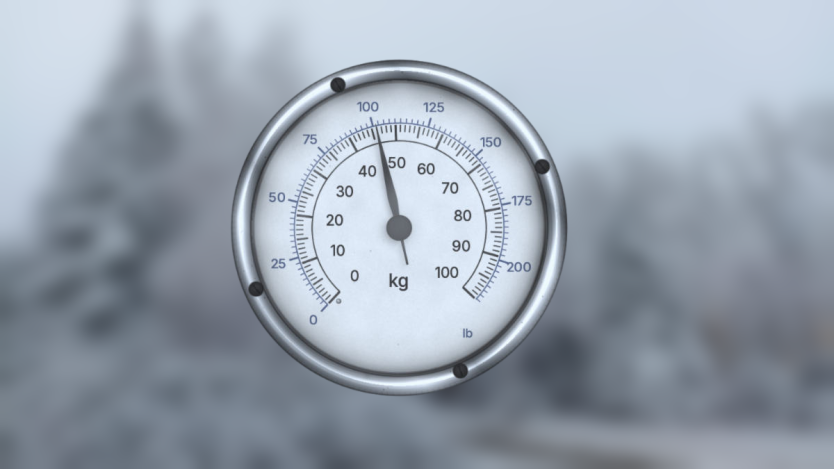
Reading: 46kg
